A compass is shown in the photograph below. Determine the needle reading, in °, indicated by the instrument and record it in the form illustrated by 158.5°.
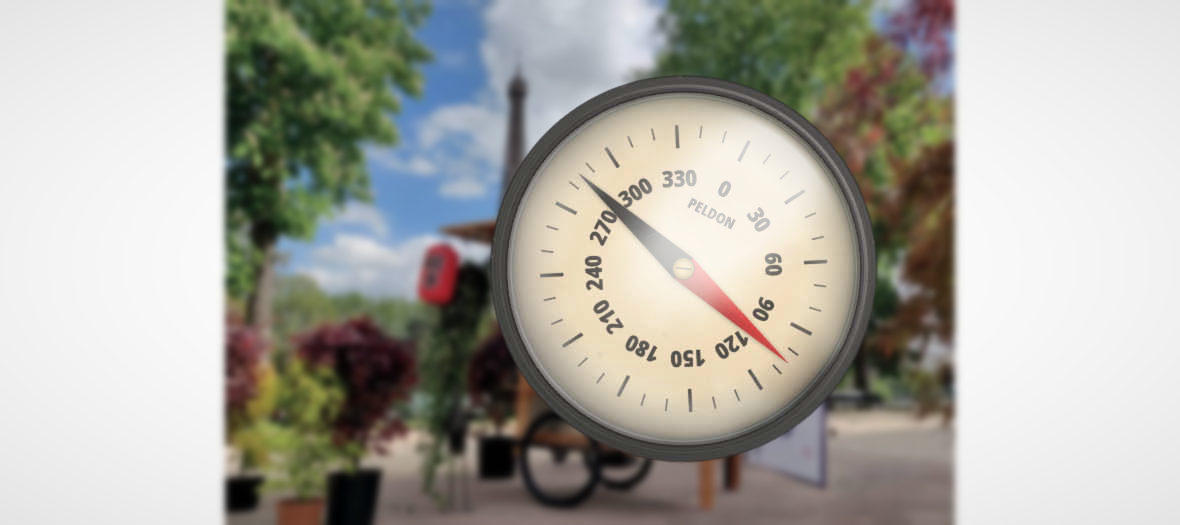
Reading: 105°
